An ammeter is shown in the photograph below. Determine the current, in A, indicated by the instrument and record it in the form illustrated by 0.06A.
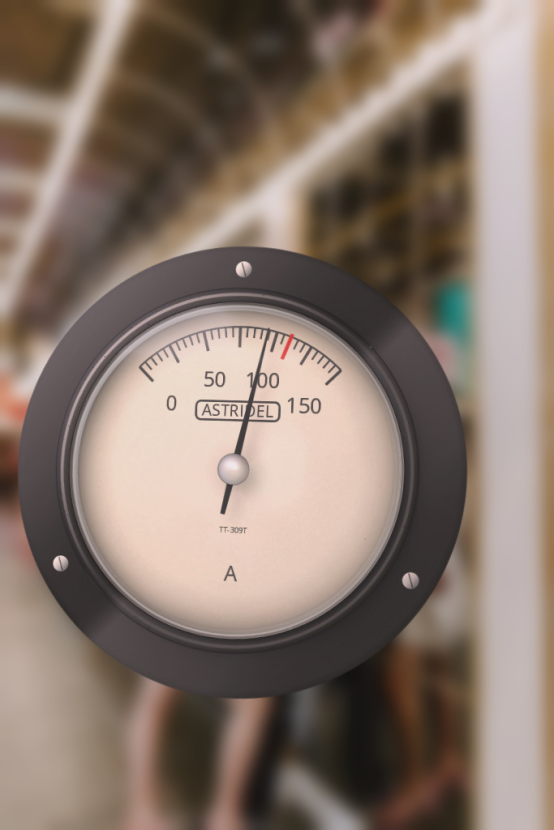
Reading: 95A
